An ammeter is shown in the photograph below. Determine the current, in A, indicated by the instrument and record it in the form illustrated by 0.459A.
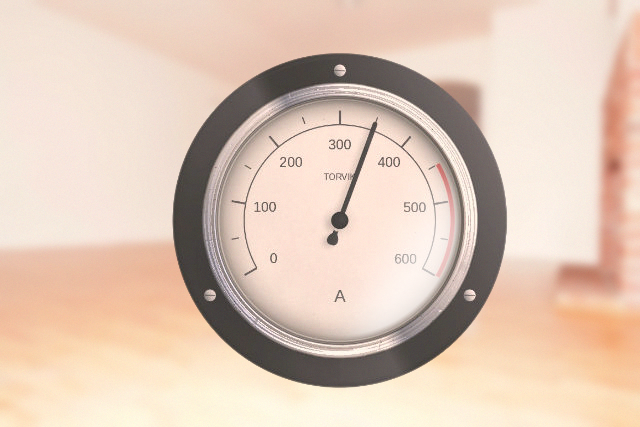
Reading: 350A
